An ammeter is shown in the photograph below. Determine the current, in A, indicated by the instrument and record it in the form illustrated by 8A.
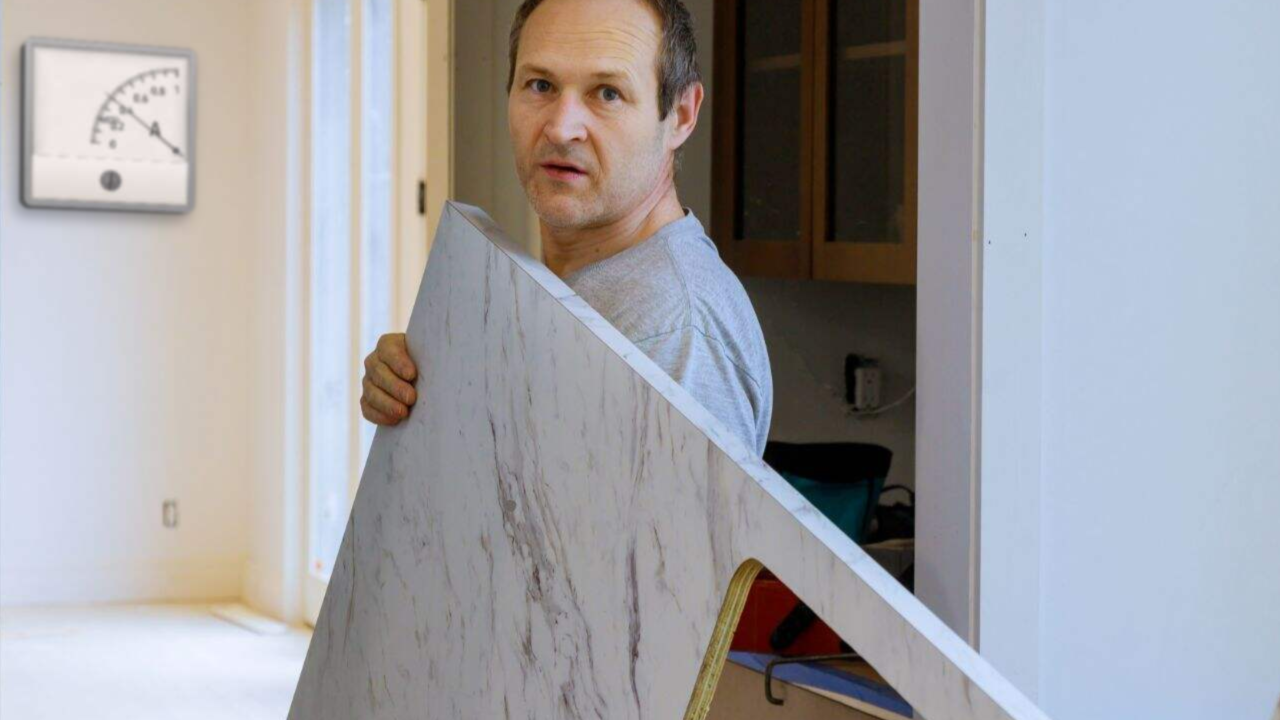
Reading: 0.4A
